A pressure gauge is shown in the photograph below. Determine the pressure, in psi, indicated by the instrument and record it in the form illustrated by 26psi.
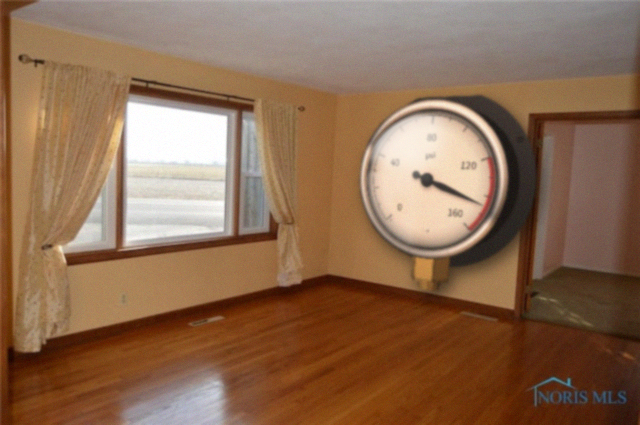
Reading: 145psi
